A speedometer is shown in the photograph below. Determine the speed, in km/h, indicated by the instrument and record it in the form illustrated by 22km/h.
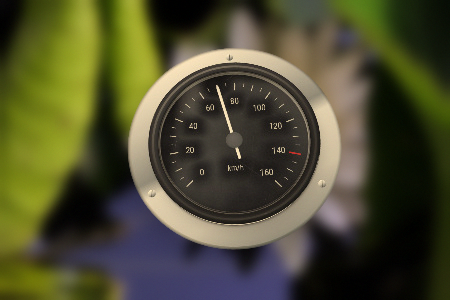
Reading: 70km/h
